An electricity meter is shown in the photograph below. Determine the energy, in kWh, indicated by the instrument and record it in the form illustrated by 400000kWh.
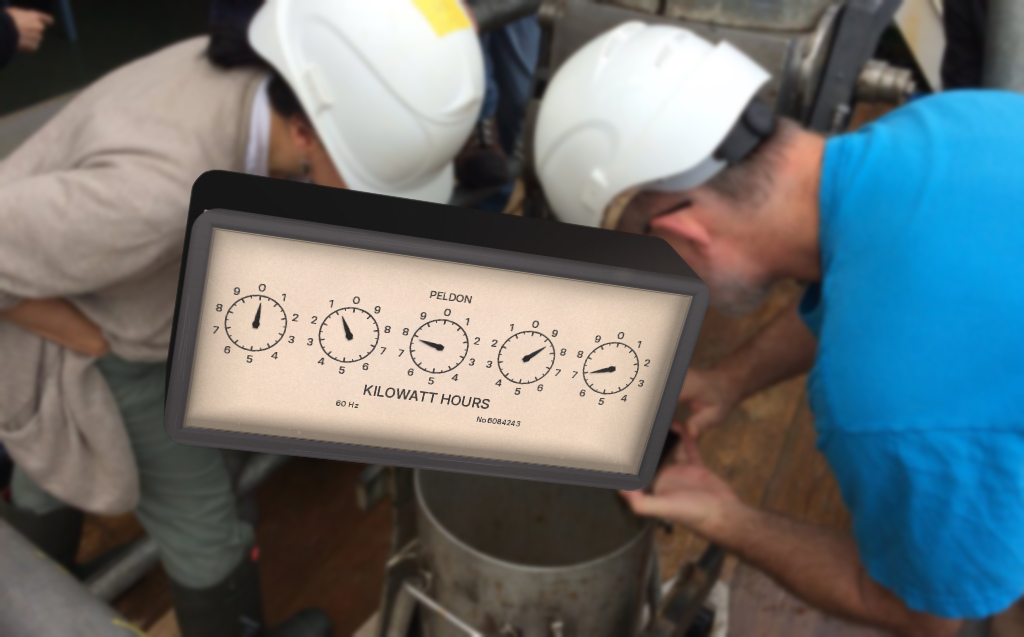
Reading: 787kWh
